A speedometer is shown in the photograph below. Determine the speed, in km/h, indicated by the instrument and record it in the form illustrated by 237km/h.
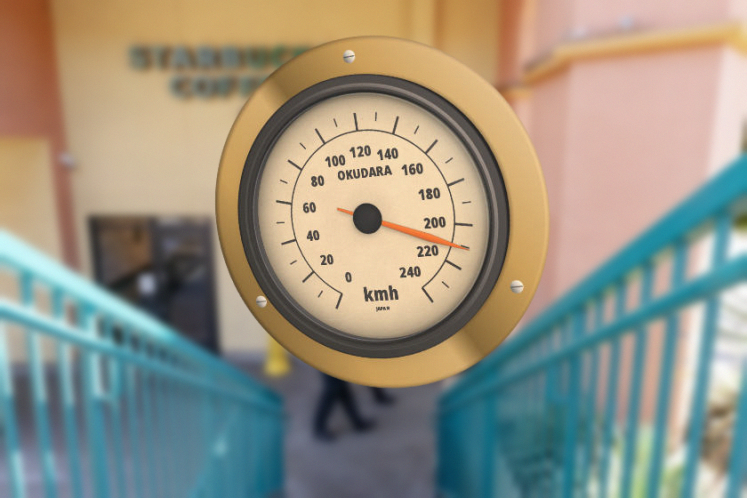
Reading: 210km/h
